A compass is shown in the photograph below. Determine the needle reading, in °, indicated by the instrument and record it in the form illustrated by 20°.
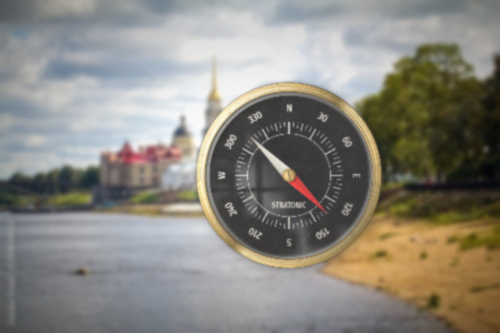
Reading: 135°
